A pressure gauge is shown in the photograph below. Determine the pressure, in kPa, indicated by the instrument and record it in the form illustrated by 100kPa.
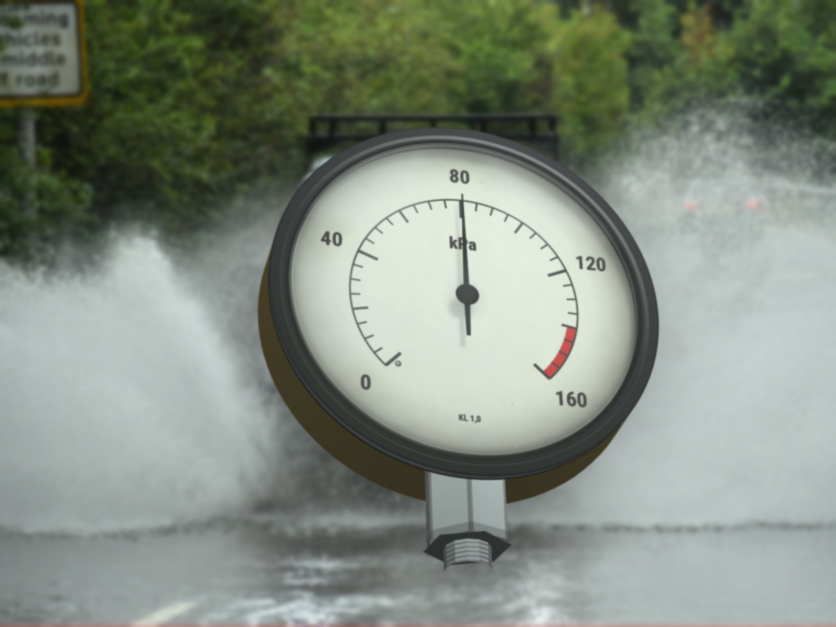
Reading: 80kPa
